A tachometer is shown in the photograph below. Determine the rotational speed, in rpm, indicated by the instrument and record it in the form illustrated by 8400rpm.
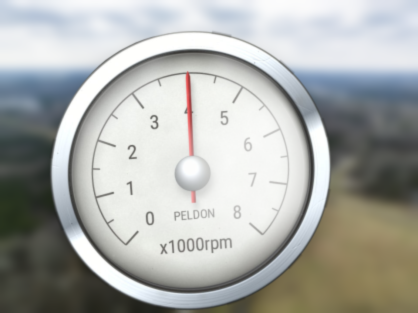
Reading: 4000rpm
